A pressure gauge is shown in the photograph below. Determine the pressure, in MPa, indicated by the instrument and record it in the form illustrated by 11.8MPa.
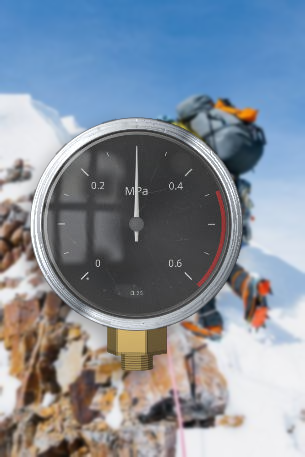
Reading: 0.3MPa
